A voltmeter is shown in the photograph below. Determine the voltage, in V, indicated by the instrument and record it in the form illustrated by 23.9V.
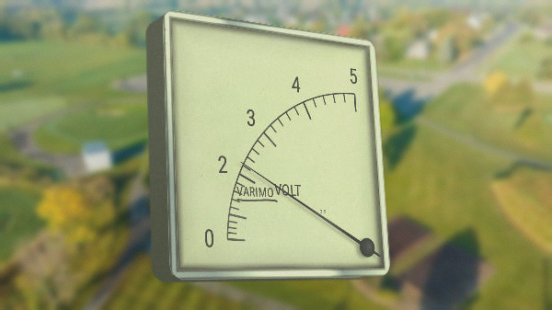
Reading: 2.2V
